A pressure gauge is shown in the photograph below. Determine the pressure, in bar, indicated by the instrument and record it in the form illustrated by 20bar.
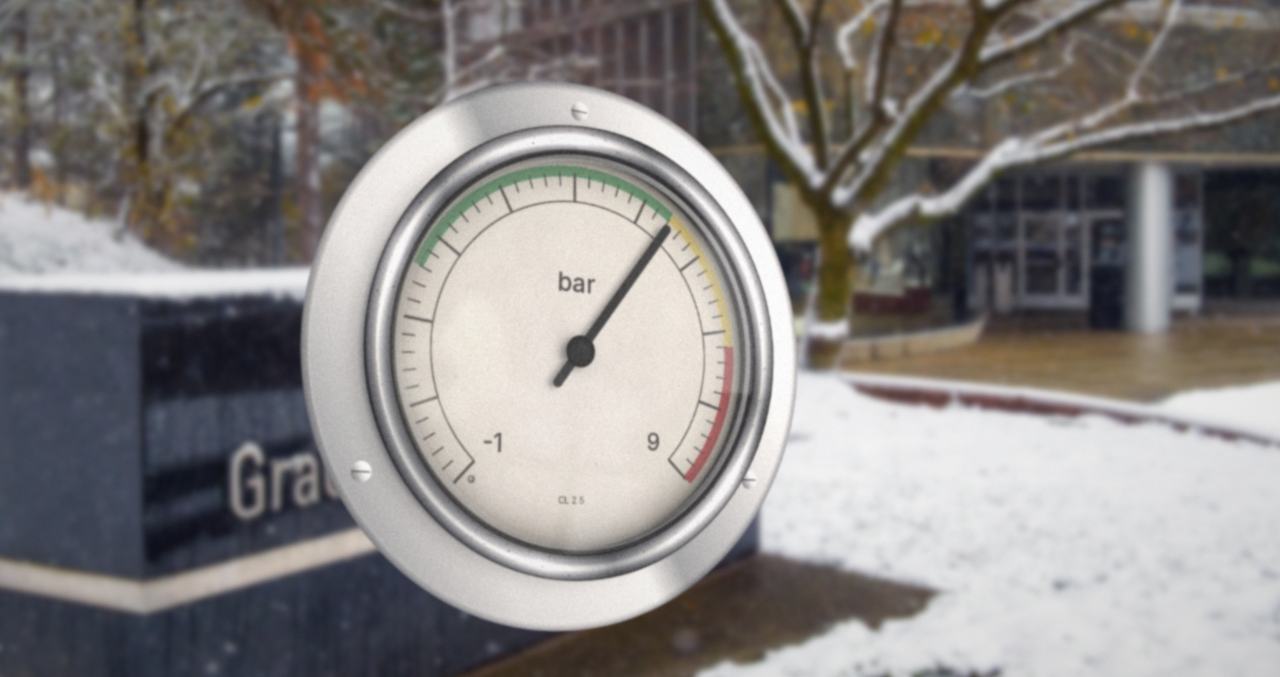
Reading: 5.4bar
